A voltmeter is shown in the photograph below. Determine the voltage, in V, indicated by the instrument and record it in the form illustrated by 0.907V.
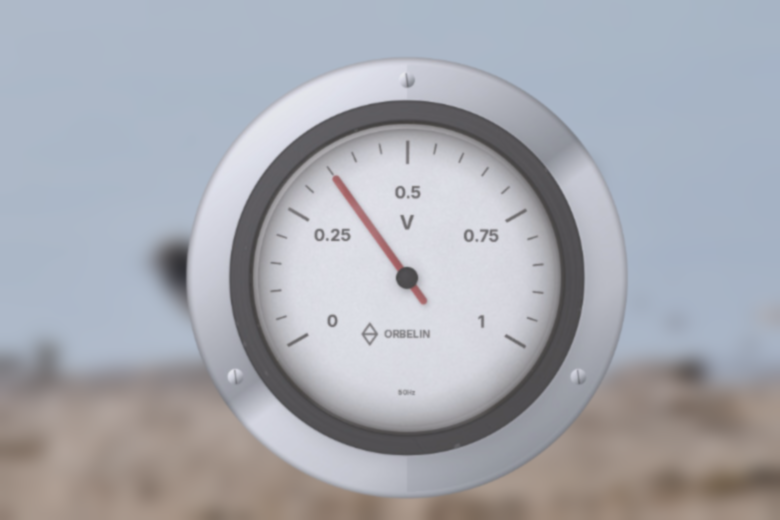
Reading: 0.35V
